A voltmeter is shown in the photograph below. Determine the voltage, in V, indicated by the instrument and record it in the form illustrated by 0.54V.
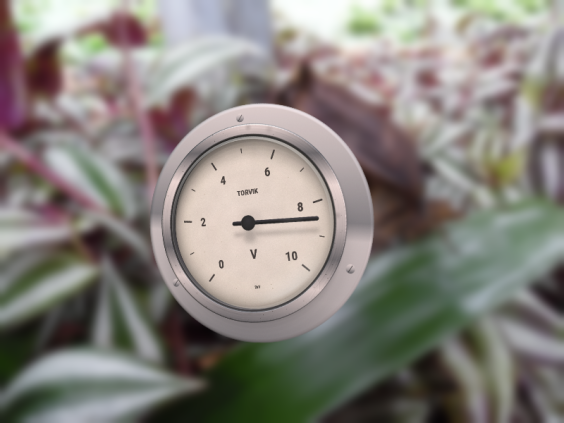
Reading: 8.5V
